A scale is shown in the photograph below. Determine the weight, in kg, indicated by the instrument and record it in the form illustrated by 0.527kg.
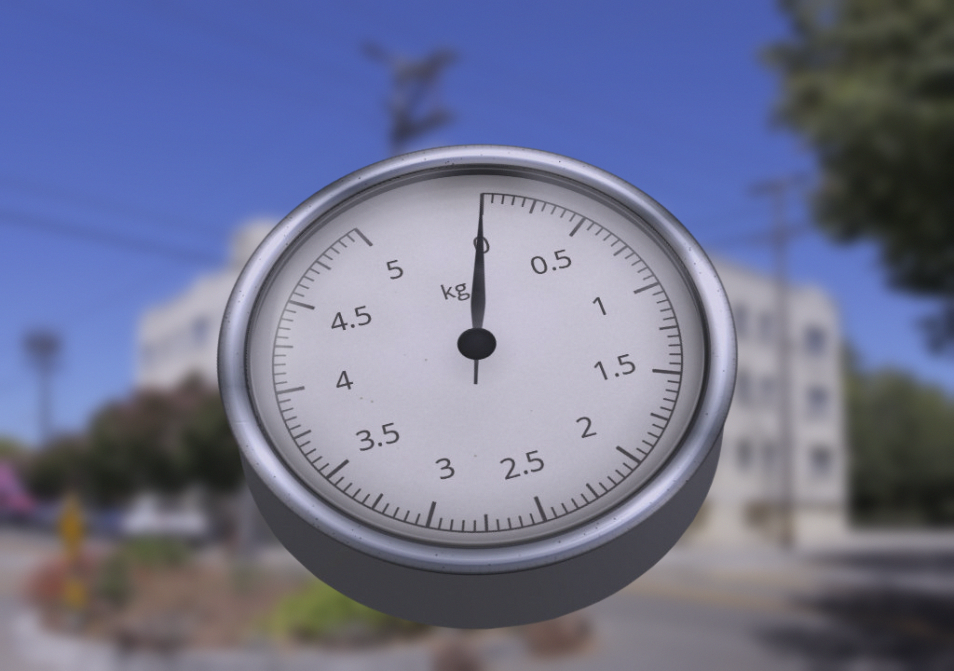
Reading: 0kg
